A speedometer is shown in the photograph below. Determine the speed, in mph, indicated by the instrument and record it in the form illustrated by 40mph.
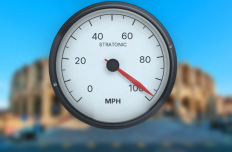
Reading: 97.5mph
